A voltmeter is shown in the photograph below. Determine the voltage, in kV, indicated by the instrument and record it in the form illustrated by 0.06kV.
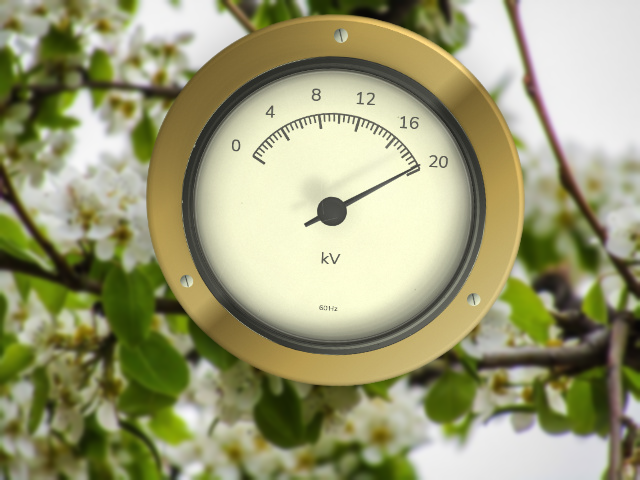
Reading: 19.5kV
